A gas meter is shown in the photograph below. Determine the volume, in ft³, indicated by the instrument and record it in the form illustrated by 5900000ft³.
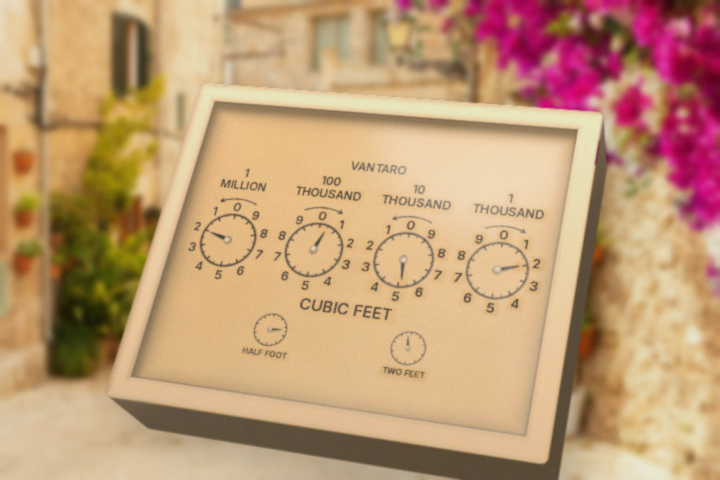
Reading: 205200ft³
